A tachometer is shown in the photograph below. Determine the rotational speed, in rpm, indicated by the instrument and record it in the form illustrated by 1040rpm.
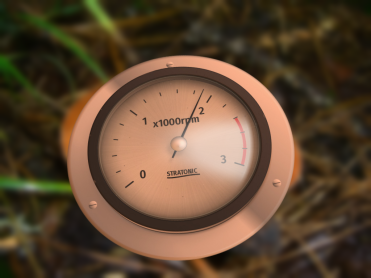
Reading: 1900rpm
